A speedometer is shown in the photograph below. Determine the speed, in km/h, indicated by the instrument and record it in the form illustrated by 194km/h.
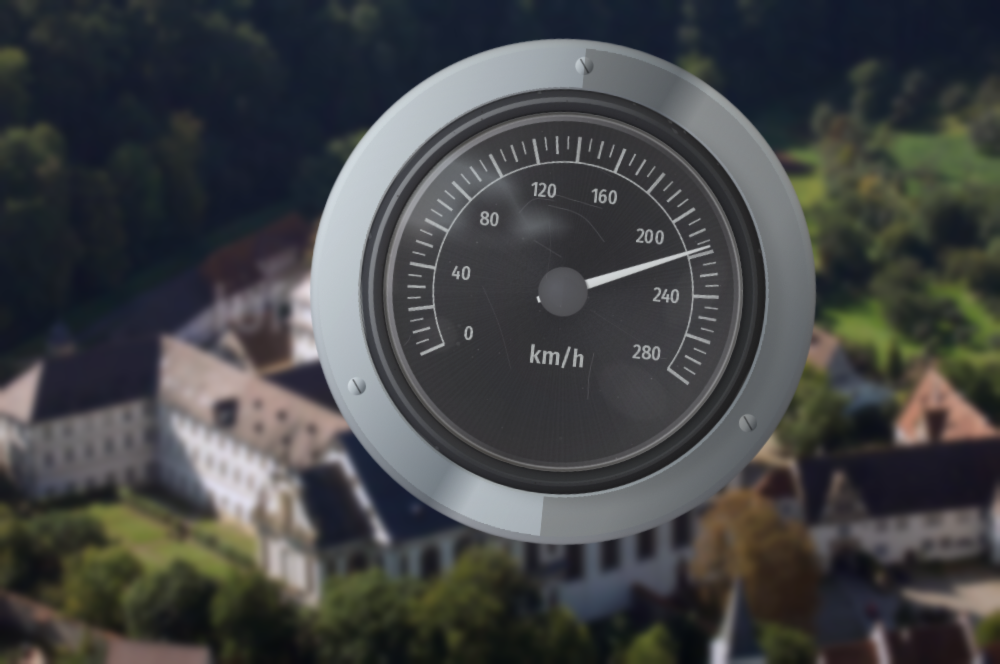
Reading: 217.5km/h
